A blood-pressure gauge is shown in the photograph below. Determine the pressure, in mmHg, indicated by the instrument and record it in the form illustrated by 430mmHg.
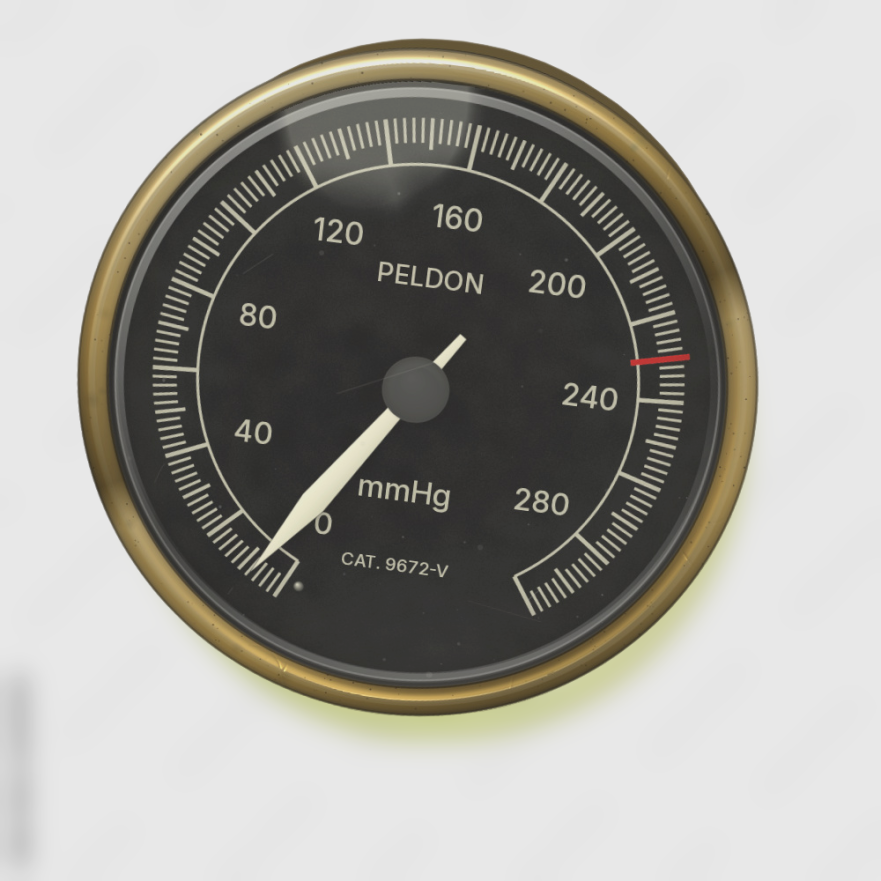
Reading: 8mmHg
